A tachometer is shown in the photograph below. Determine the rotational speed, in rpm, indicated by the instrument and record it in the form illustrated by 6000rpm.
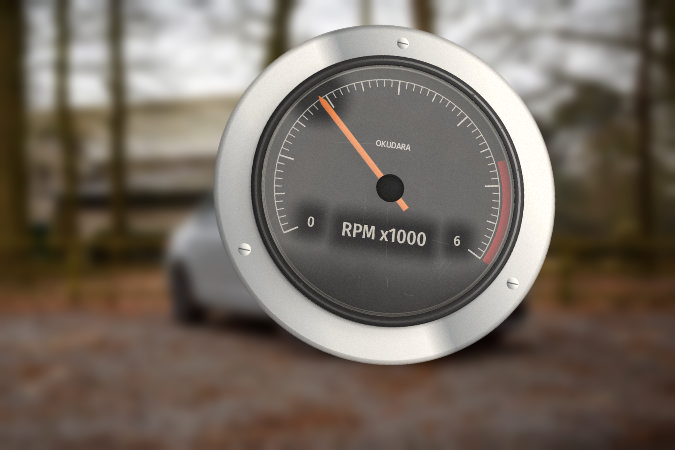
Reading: 1900rpm
